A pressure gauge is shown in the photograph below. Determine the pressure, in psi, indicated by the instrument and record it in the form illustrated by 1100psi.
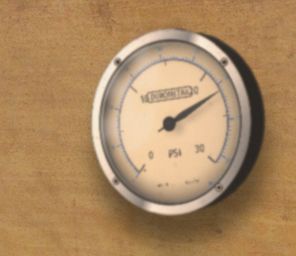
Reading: 22.5psi
